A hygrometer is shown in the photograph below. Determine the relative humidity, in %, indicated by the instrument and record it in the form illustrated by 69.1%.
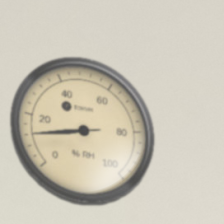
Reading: 12%
